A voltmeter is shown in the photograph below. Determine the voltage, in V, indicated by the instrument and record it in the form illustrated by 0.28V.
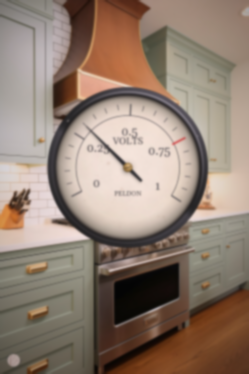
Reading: 0.3V
